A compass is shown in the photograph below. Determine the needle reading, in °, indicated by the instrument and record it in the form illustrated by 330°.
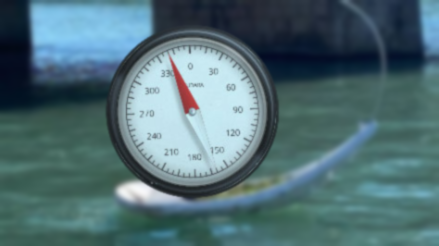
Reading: 340°
